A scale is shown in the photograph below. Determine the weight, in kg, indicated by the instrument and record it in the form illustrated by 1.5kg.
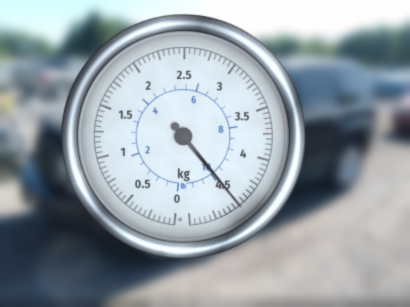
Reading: 4.5kg
